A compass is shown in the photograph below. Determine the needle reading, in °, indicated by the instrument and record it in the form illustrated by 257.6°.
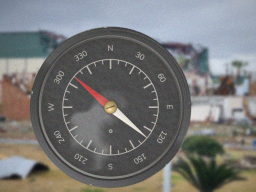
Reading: 310°
